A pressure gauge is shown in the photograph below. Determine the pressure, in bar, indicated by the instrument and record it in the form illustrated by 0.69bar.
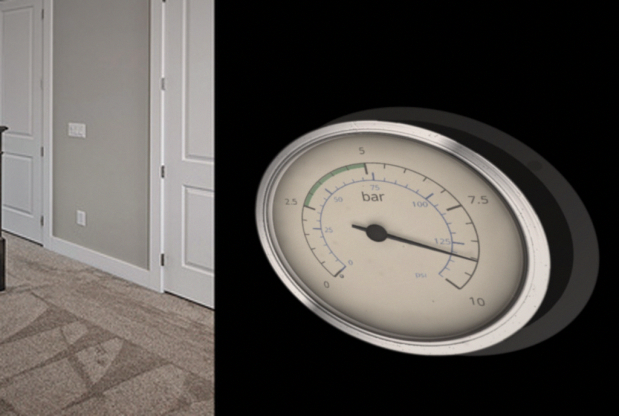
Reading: 9bar
